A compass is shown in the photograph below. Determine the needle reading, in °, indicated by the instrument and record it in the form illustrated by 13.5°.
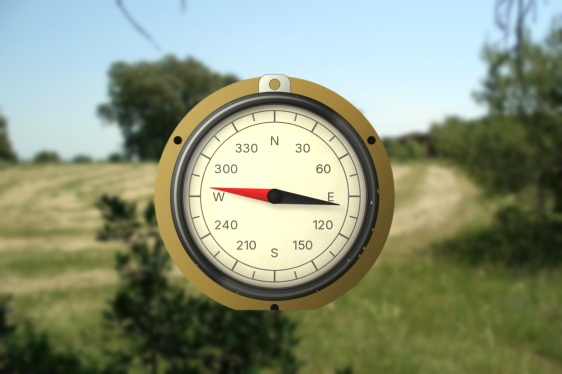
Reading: 277.5°
